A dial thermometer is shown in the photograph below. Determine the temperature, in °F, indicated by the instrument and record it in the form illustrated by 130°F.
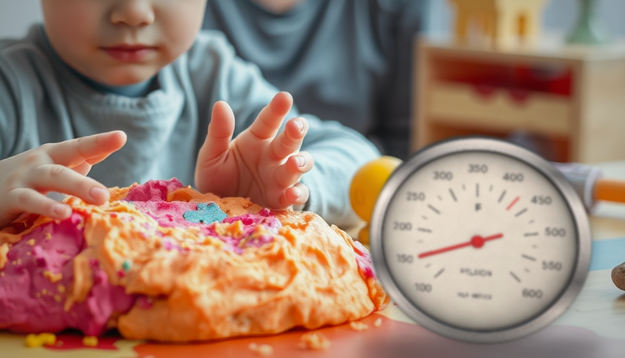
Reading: 150°F
